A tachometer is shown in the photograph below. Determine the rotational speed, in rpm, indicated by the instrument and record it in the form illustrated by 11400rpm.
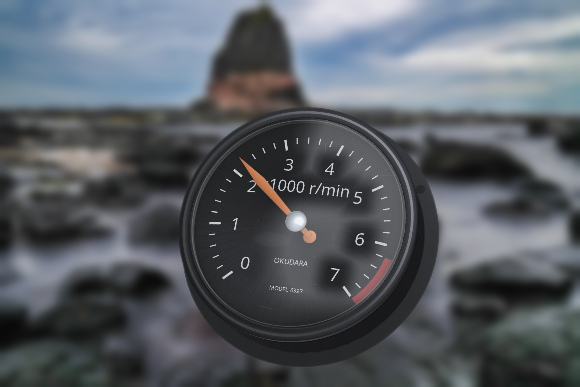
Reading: 2200rpm
